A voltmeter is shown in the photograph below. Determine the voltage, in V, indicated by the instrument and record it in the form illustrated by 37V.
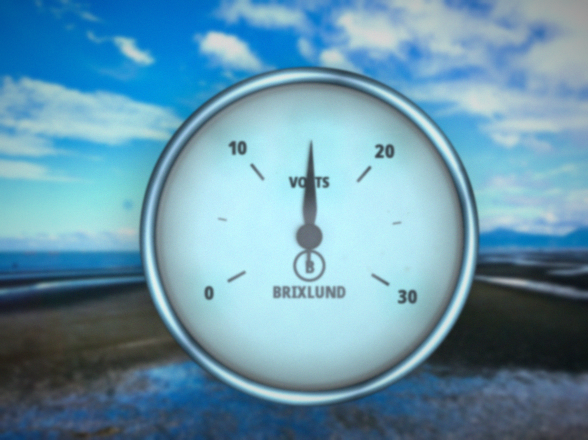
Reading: 15V
